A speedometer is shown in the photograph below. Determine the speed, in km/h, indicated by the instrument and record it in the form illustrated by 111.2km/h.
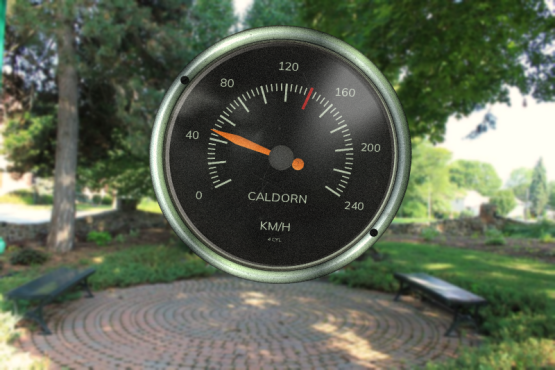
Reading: 48km/h
